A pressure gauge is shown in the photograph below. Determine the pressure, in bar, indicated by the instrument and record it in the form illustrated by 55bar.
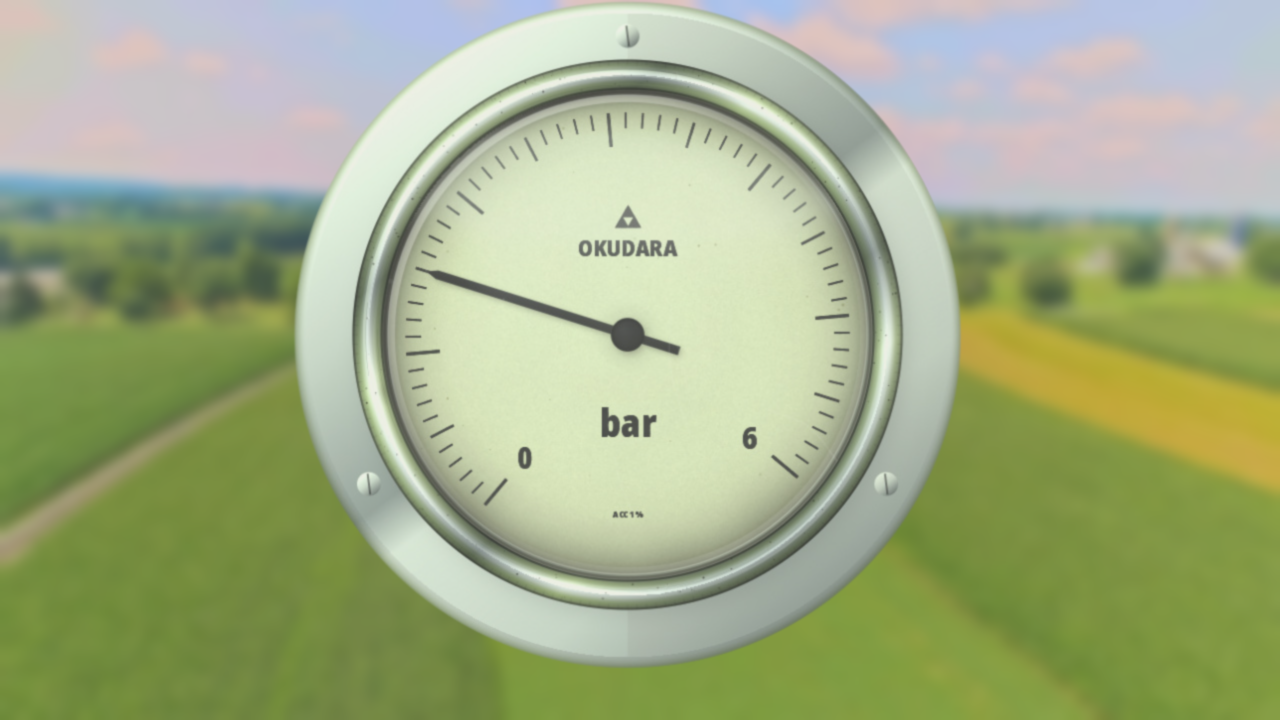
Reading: 1.5bar
